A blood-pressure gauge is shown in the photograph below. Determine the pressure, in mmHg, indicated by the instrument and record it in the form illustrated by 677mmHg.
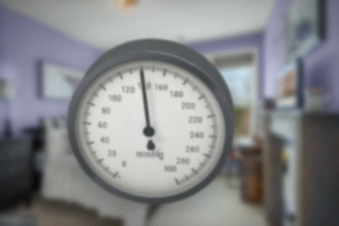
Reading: 140mmHg
